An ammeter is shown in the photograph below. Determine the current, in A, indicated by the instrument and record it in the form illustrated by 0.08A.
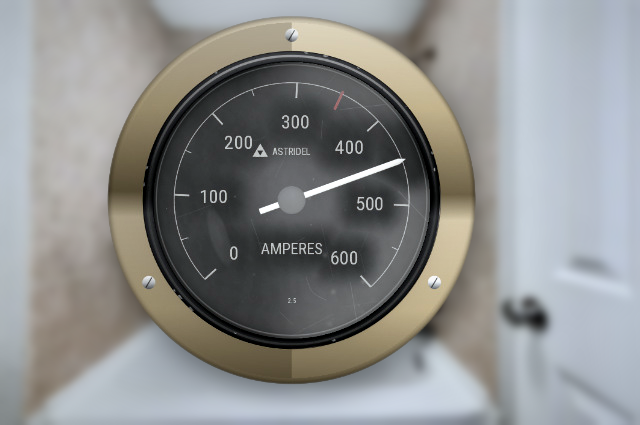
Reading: 450A
